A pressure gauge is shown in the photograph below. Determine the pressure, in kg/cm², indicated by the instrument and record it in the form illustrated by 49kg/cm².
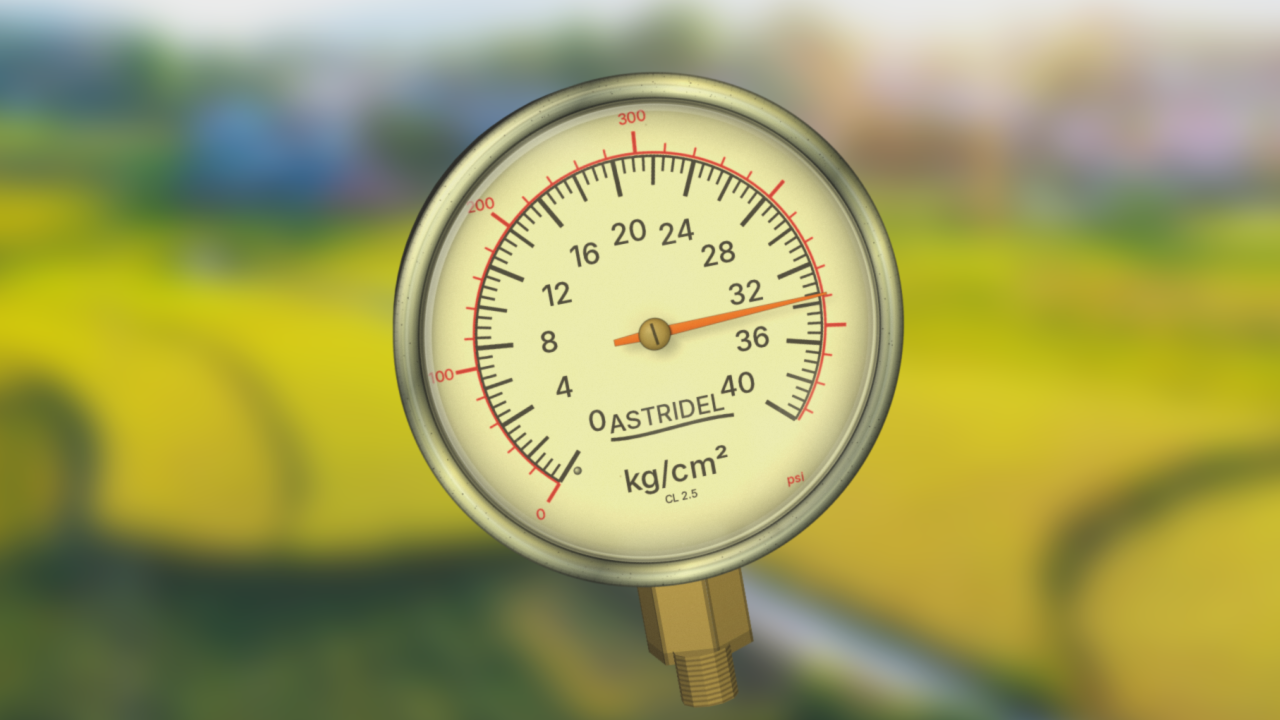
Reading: 33.5kg/cm²
